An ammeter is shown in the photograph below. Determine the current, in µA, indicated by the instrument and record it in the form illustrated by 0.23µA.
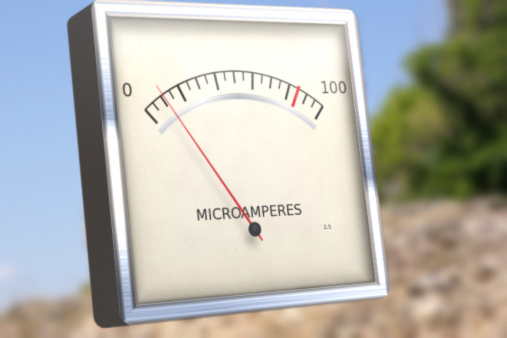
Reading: 10µA
